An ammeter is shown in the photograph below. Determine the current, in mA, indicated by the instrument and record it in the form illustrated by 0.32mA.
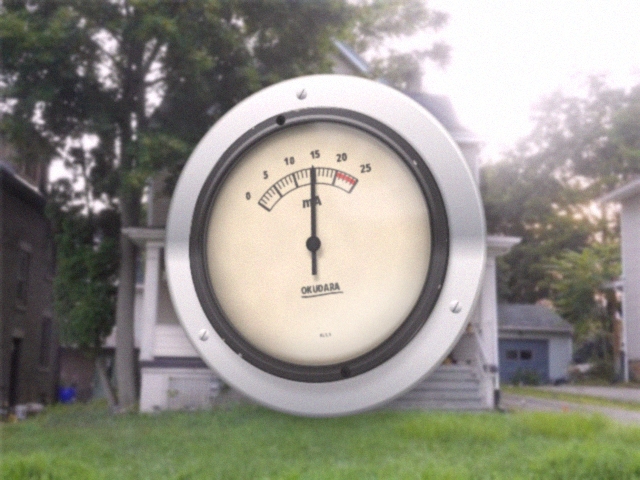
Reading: 15mA
